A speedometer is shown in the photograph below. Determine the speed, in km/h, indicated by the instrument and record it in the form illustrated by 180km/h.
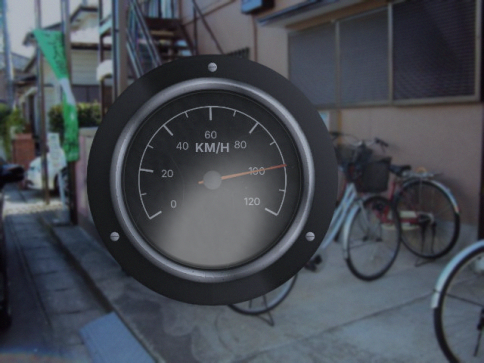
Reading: 100km/h
